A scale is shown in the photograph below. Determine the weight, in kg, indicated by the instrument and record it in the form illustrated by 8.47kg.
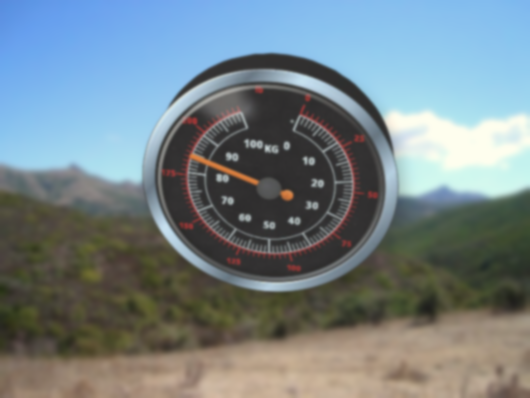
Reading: 85kg
